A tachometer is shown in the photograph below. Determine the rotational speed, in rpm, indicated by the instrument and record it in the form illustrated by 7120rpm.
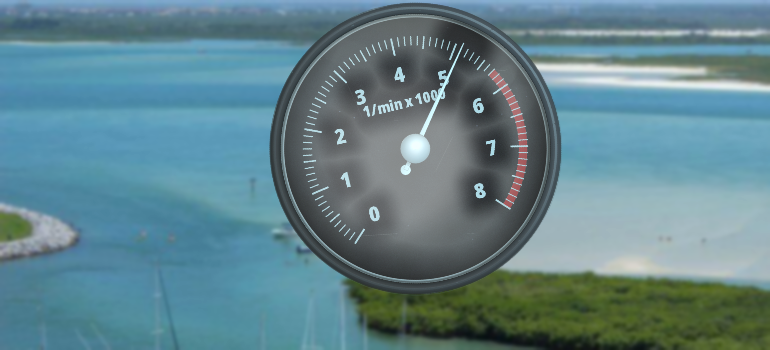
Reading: 5100rpm
